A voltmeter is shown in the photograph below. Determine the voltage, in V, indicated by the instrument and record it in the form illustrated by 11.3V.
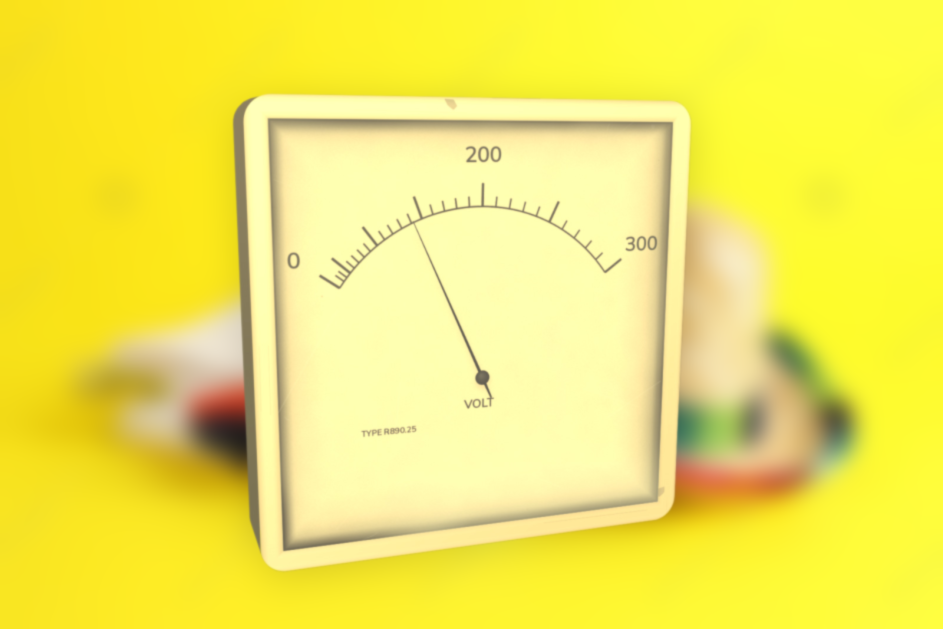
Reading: 140V
